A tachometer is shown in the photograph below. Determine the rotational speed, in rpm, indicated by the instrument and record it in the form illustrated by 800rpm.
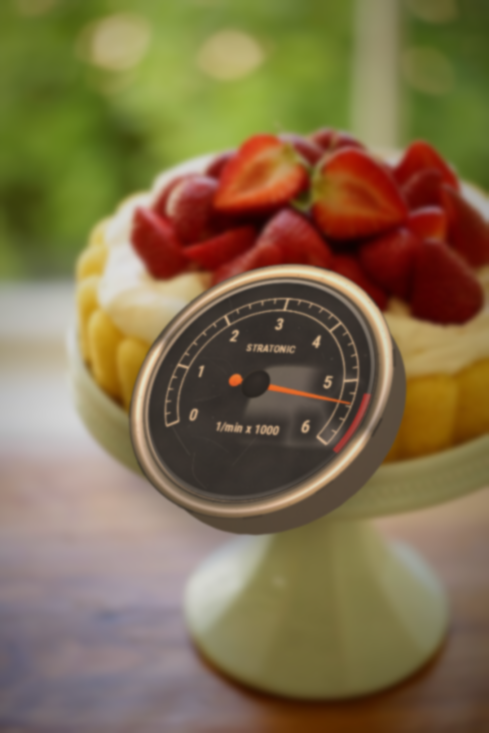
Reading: 5400rpm
